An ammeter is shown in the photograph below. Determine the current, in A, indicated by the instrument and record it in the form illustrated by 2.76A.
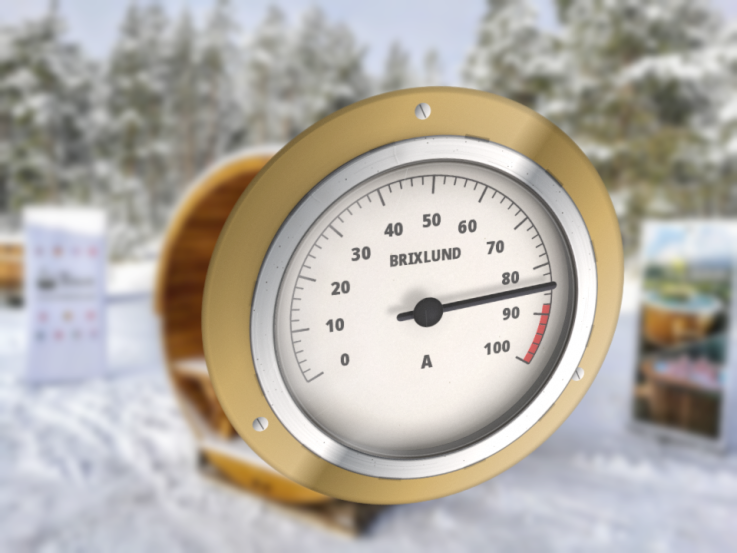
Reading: 84A
